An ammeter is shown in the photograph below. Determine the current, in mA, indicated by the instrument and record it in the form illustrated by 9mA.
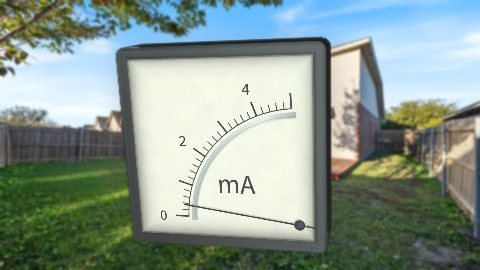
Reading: 0.4mA
